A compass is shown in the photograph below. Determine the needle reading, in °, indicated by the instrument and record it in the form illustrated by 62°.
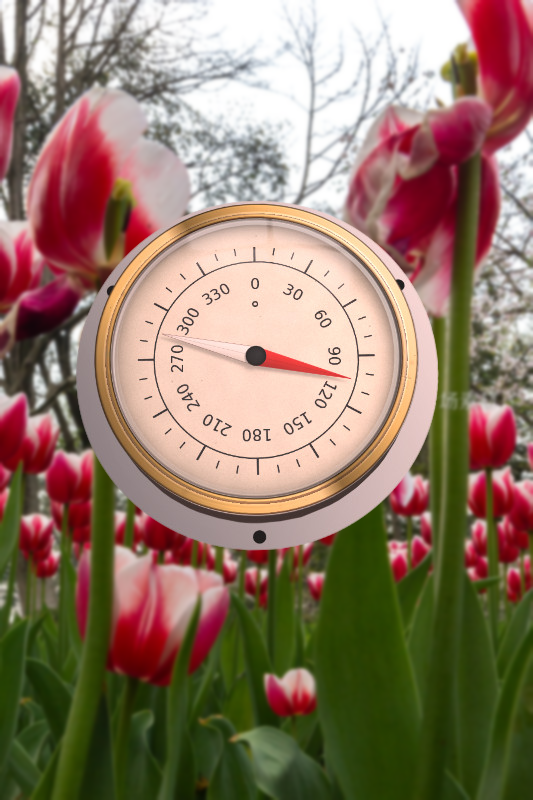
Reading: 105°
